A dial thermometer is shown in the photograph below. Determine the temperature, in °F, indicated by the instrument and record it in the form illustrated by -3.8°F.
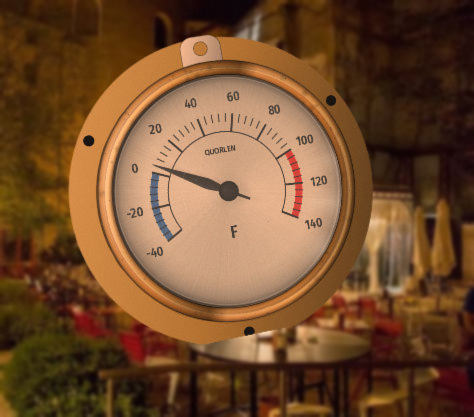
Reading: 4°F
